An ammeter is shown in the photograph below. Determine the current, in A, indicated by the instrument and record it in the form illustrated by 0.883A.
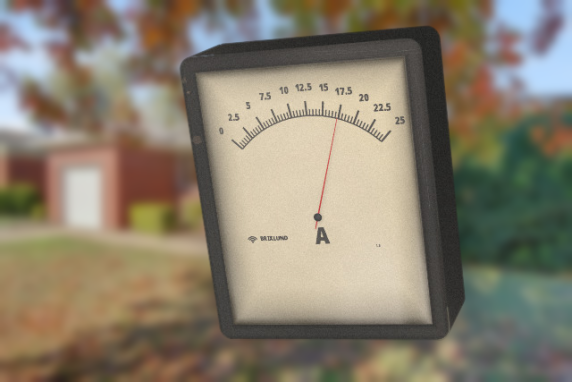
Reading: 17.5A
